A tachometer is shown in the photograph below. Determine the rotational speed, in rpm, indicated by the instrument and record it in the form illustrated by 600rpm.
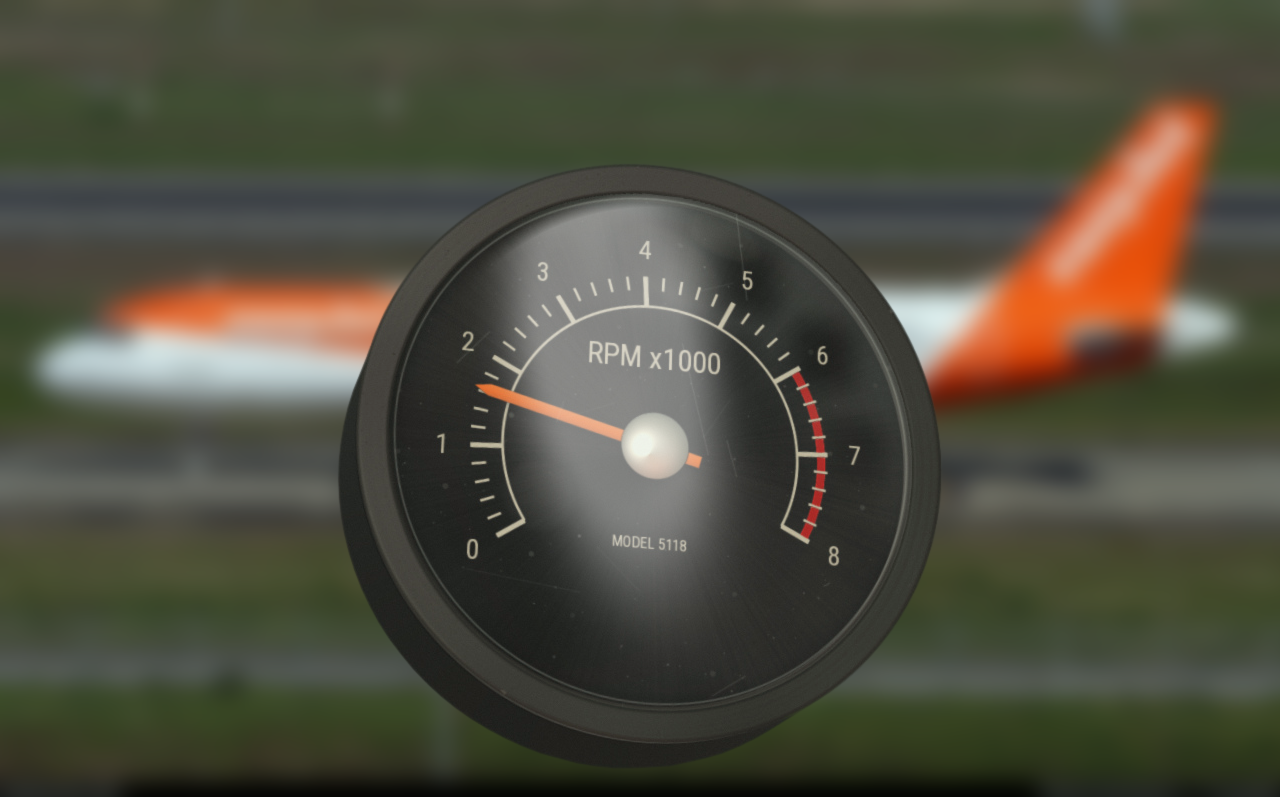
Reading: 1600rpm
